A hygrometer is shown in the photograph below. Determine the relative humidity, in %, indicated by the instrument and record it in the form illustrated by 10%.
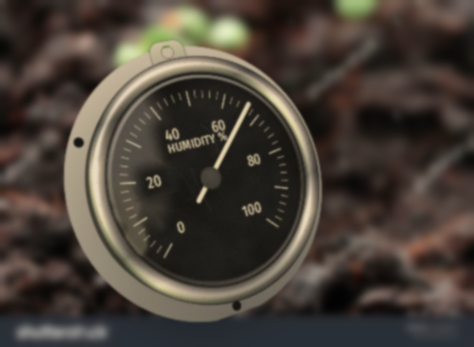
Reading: 66%
